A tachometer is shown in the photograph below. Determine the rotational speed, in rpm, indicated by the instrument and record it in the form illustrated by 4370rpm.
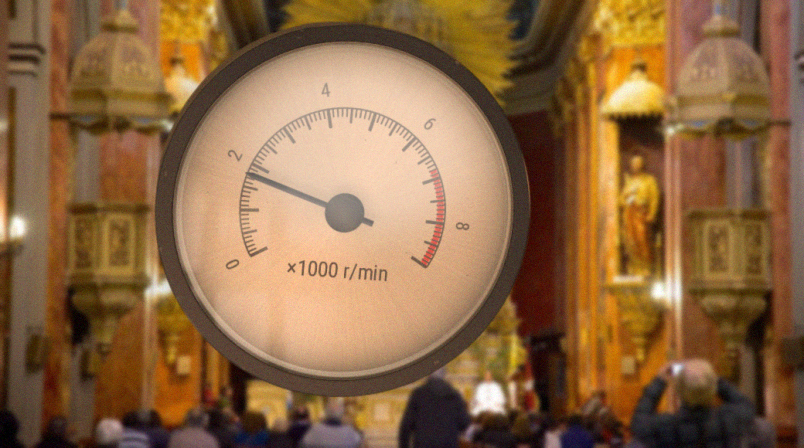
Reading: 1800rpm
